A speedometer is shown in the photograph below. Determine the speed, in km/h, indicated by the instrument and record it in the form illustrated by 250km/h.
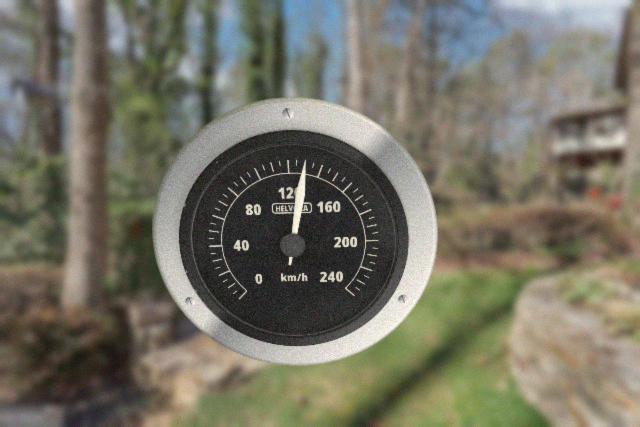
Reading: 130km/h
